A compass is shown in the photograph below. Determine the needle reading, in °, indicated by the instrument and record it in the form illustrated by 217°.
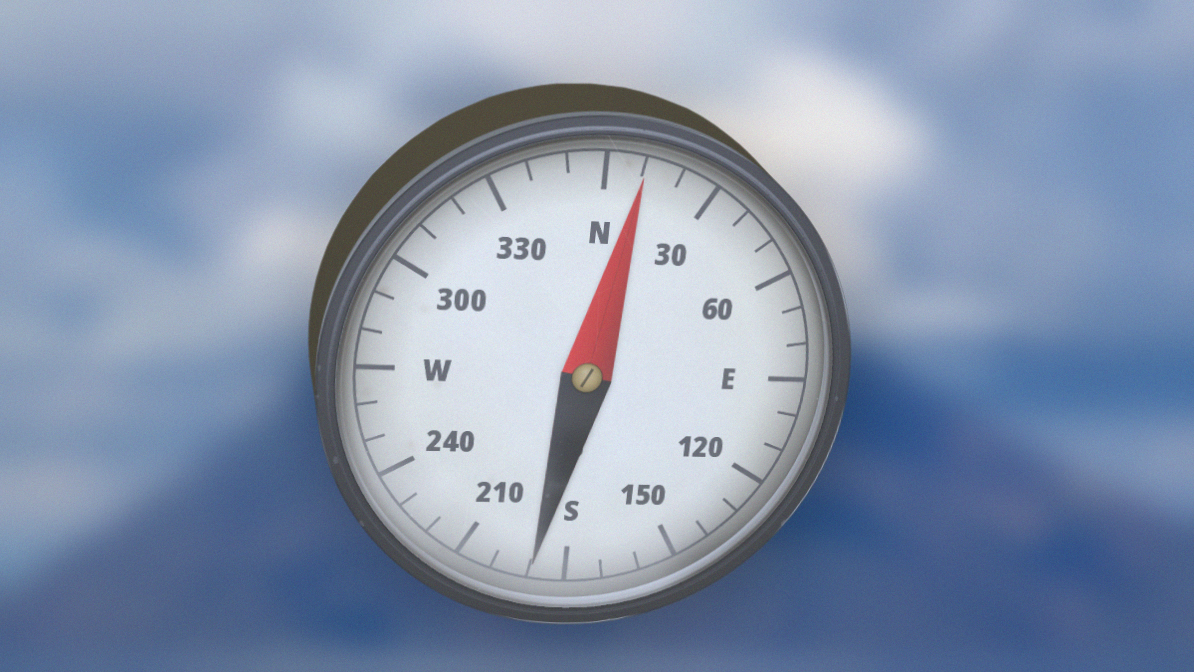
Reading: 10°
